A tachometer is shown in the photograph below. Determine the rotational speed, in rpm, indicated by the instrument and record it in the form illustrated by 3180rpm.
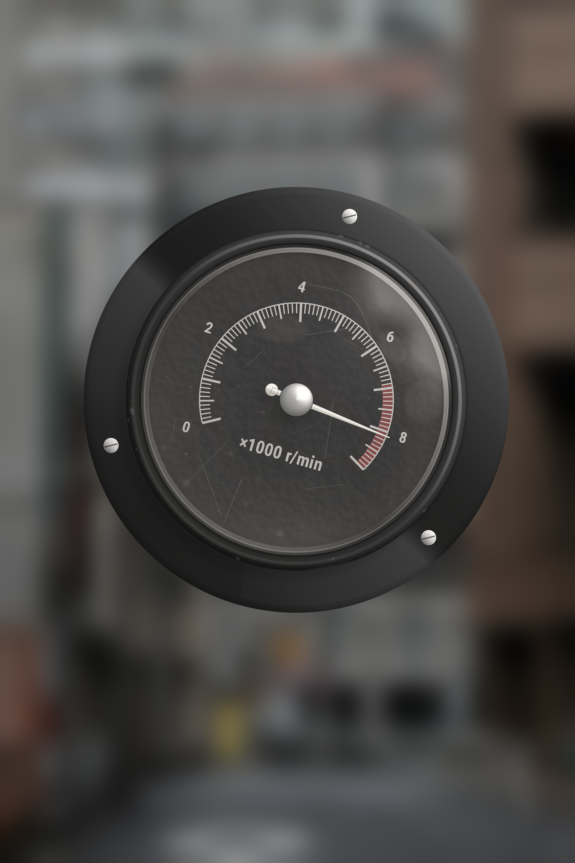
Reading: 8100rpm
